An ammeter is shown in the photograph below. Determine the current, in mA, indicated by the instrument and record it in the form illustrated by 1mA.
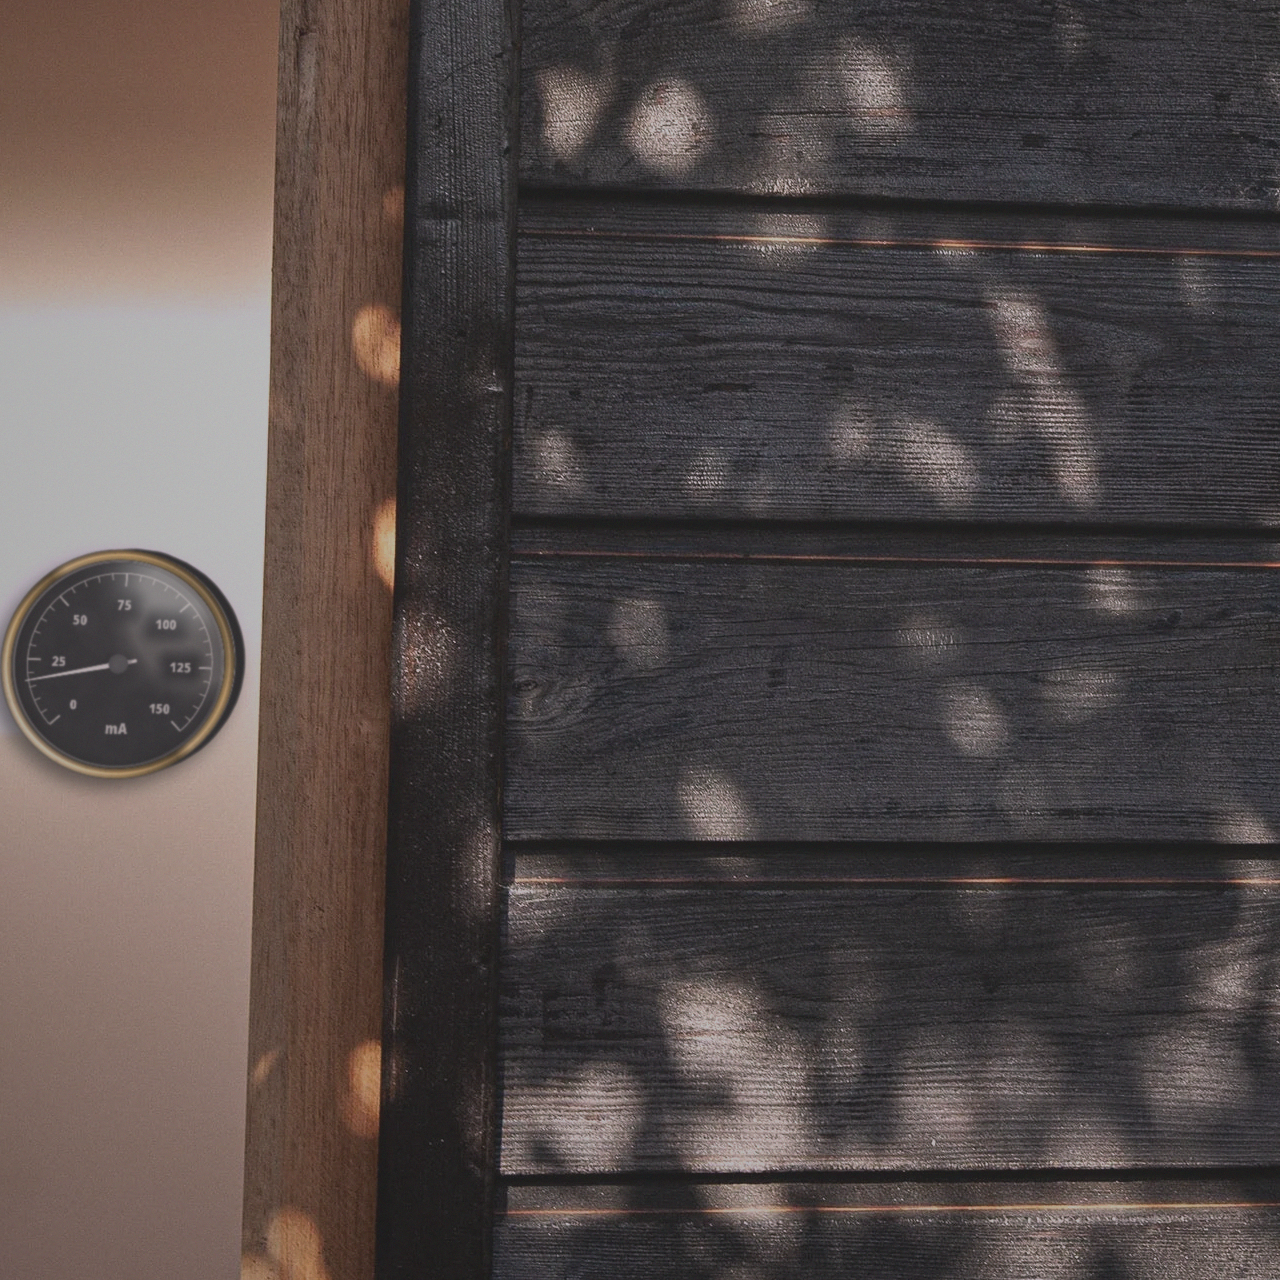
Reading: 17.5mA
